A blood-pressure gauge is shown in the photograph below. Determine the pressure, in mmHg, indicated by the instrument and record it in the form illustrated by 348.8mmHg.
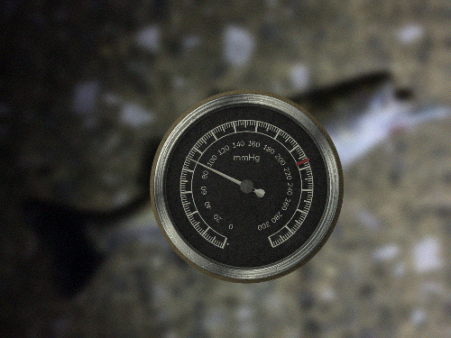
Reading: 90mmHg
